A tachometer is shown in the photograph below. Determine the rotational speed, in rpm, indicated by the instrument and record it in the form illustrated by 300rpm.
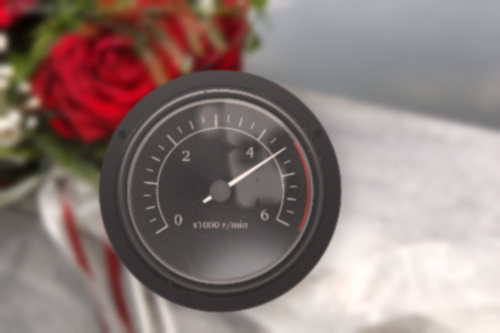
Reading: 4500rpm
